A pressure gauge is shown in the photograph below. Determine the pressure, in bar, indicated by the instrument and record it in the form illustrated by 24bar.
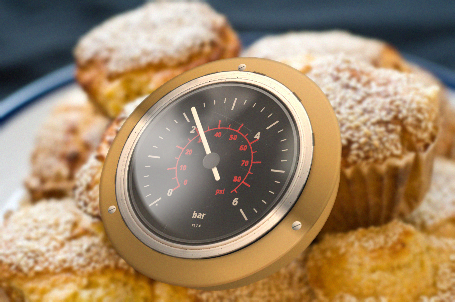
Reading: 2.2bar
